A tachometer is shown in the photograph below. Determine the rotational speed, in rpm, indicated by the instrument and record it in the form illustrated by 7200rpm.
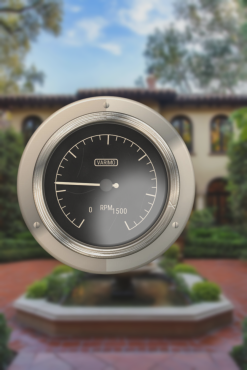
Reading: 300rpm
